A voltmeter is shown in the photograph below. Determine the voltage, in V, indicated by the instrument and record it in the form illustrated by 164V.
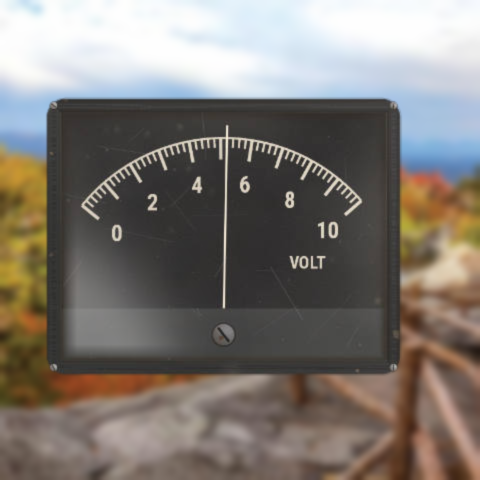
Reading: 5.2V
